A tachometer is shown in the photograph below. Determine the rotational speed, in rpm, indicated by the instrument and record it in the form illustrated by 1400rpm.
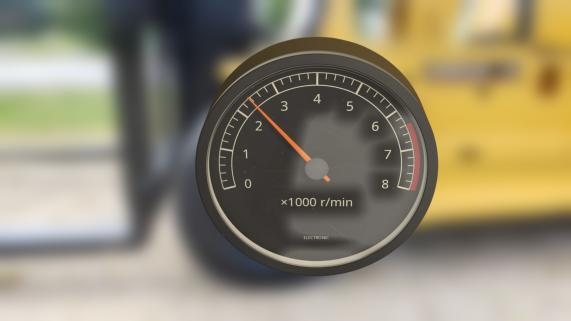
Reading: 2400rpm
